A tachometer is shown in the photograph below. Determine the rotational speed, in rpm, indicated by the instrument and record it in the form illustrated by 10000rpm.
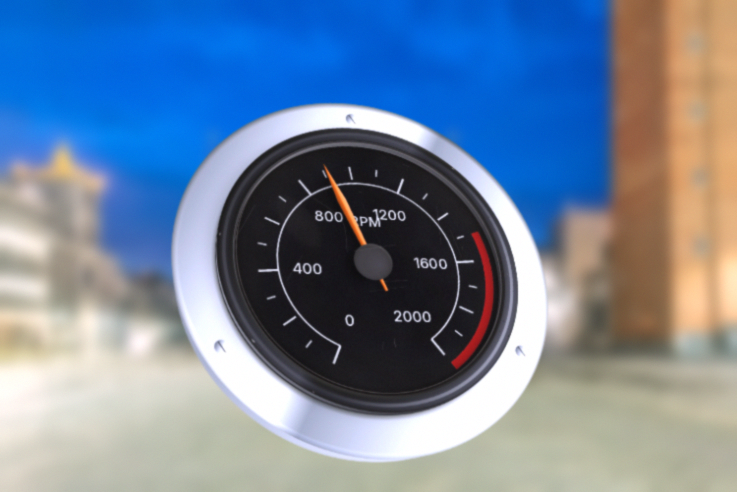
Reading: 900rpm
